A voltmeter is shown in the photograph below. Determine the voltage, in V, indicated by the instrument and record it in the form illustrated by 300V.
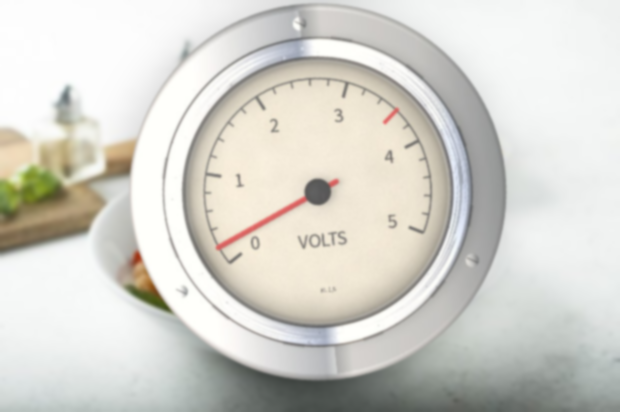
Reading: 0.2V
